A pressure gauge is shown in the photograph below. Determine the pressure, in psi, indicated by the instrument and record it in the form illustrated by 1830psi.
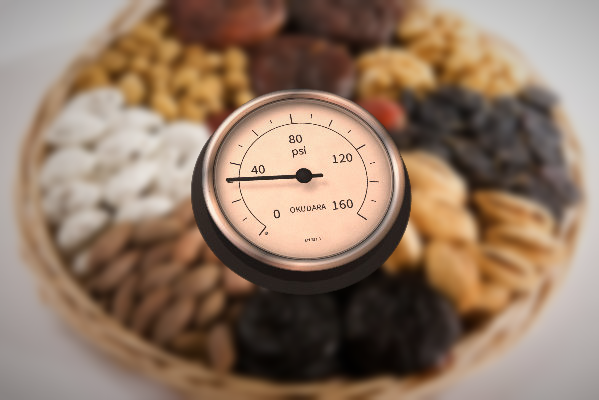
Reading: 30psi
